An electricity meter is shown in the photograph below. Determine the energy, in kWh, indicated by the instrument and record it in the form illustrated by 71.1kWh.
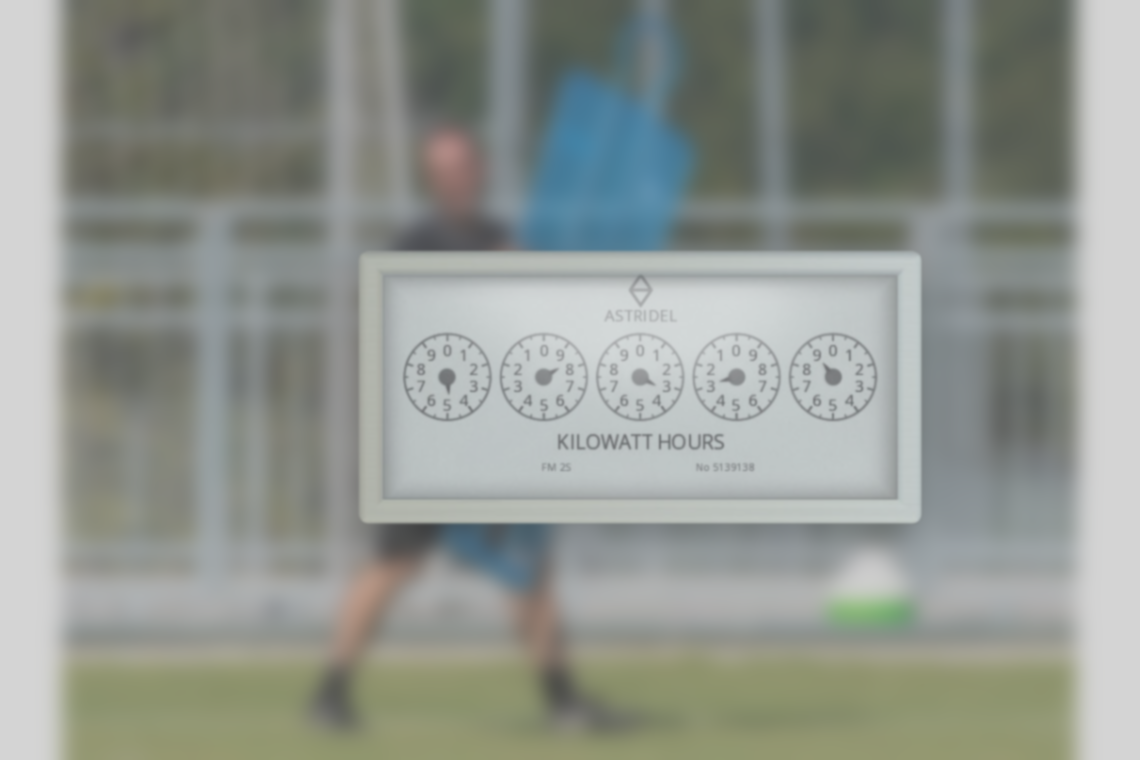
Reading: 48329kWh
